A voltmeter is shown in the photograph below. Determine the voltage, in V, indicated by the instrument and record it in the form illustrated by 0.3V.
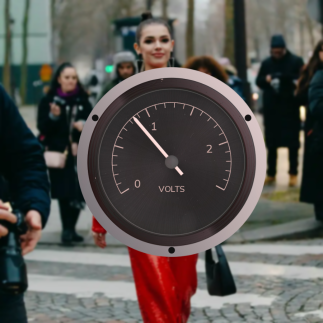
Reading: 0.85V
